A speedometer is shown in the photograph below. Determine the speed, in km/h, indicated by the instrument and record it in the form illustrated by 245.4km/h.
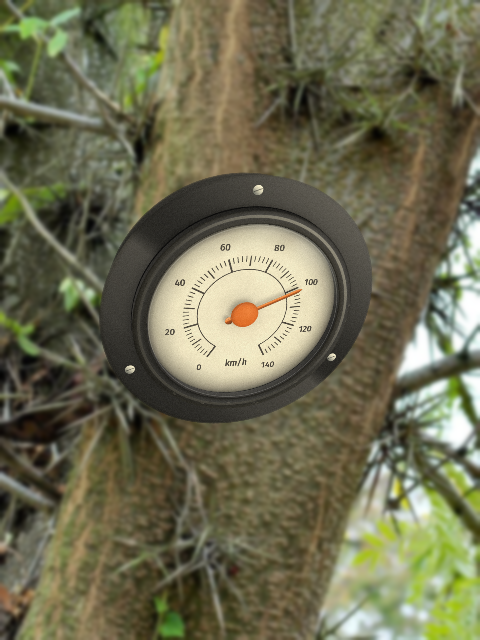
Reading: 100km/h
